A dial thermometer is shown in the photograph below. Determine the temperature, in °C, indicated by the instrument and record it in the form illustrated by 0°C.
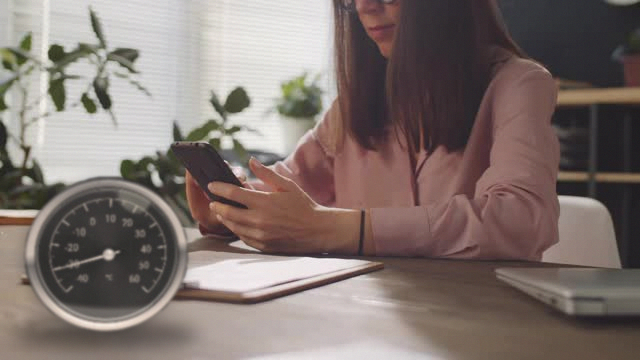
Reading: -30°C
